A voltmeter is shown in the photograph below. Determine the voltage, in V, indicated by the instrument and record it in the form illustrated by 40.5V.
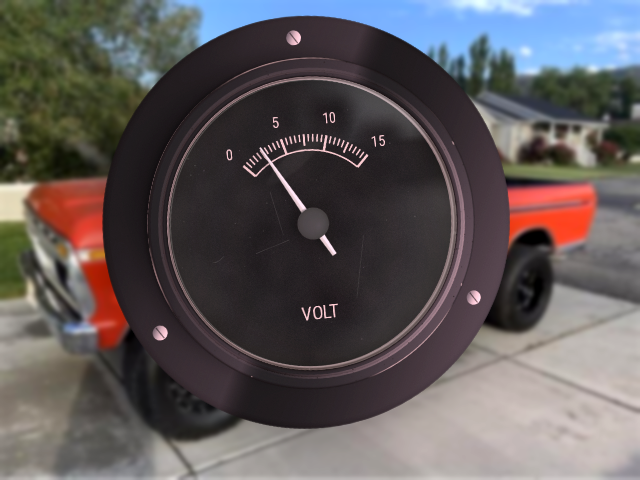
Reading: 2.5V
